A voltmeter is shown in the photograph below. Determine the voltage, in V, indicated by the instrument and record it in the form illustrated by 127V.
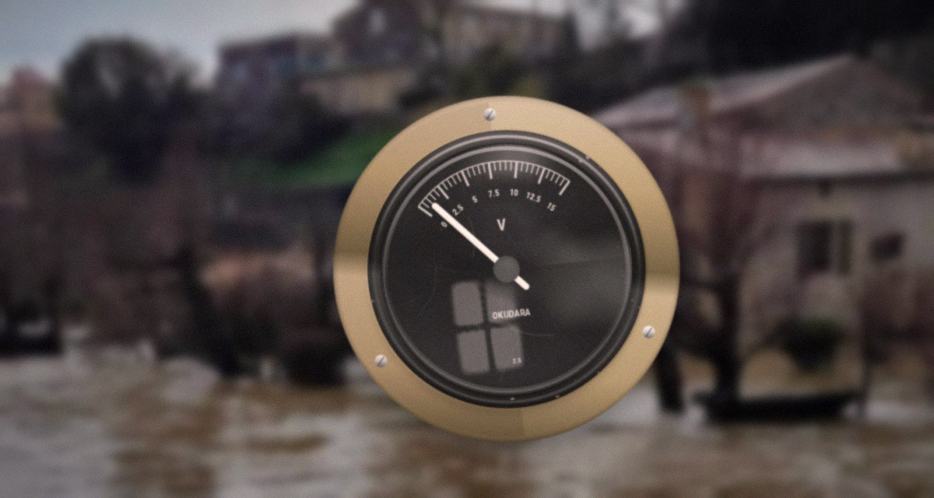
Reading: 1V
